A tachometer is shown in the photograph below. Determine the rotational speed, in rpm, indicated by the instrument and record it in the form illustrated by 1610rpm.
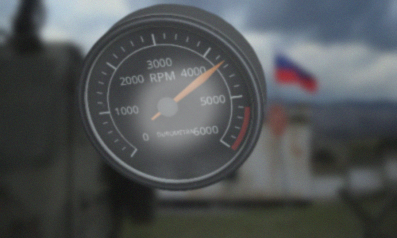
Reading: 4300rpm
